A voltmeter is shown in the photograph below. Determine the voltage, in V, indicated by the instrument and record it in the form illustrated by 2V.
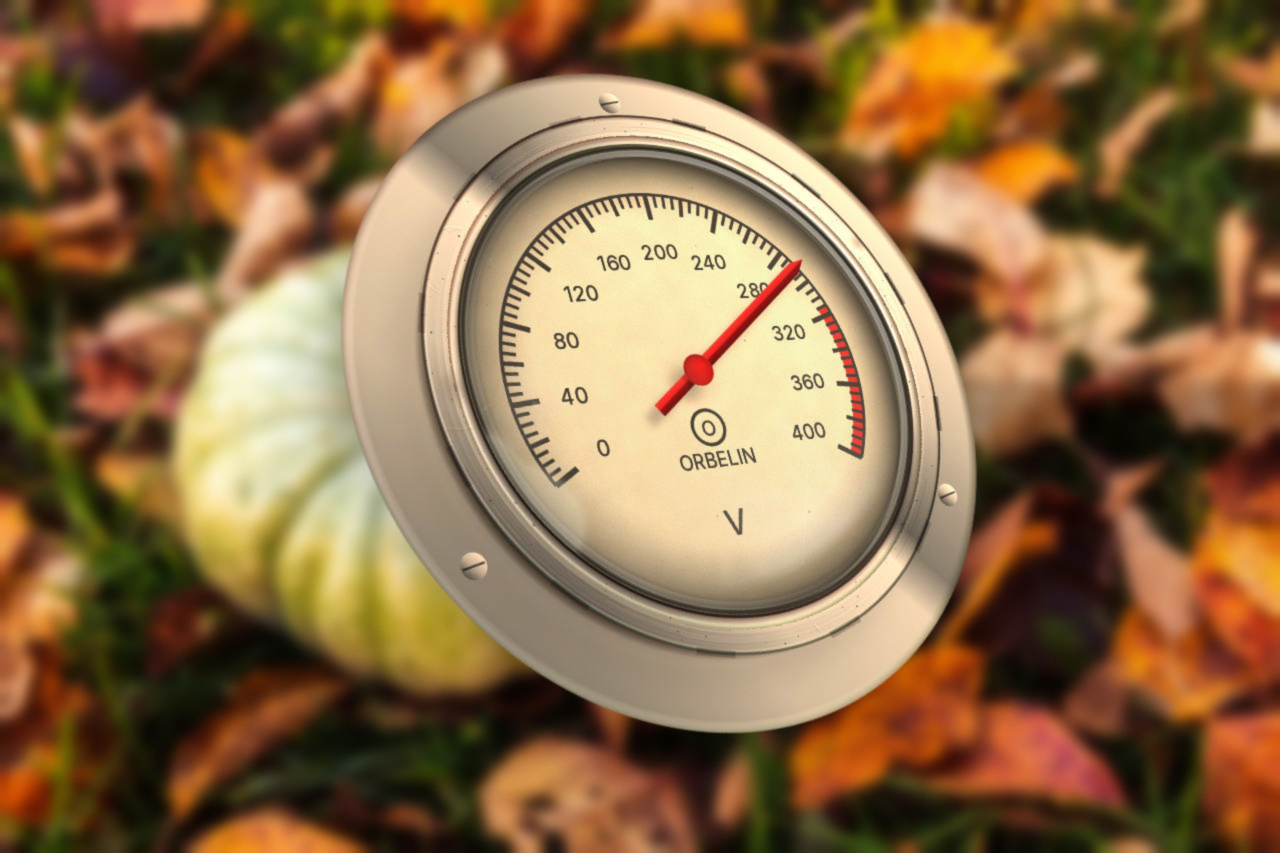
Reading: 290V
